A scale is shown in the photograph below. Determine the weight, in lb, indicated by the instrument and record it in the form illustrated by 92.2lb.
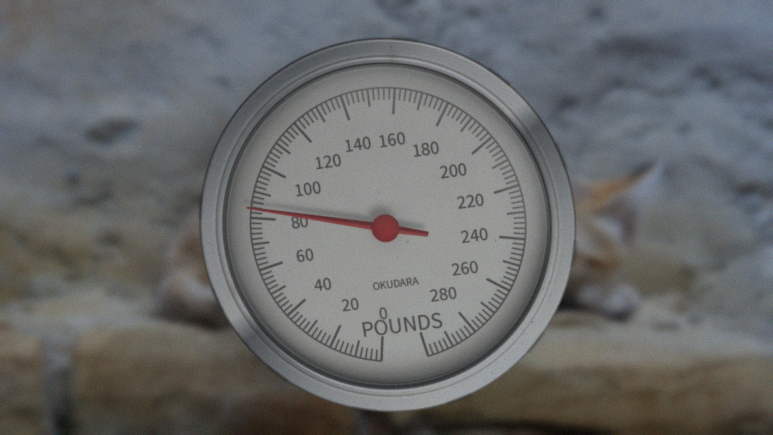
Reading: 84lb
